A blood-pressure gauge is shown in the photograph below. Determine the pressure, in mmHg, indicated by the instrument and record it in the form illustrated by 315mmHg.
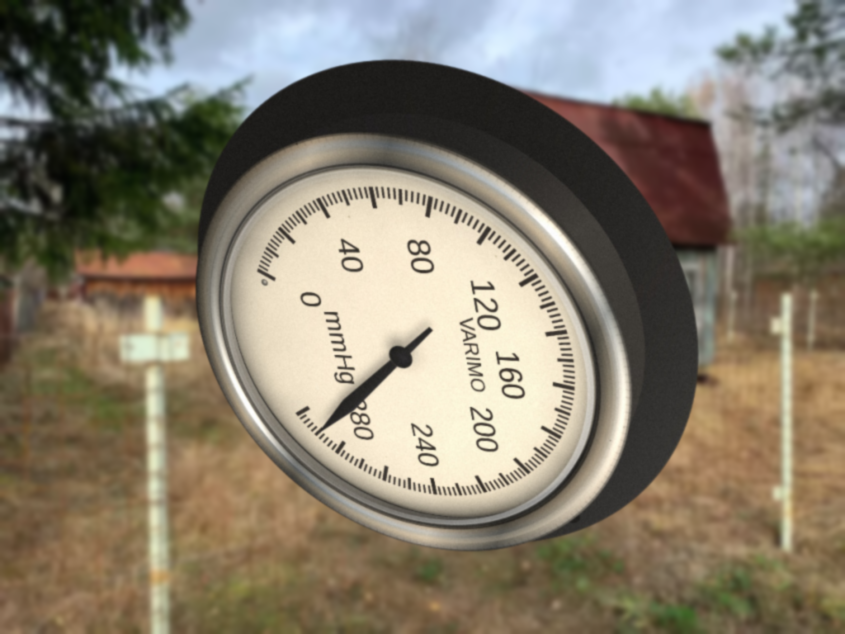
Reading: 290mmHg
